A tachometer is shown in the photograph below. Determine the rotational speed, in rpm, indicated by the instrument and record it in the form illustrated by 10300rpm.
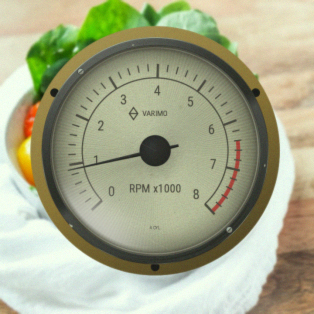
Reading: 900rpm
